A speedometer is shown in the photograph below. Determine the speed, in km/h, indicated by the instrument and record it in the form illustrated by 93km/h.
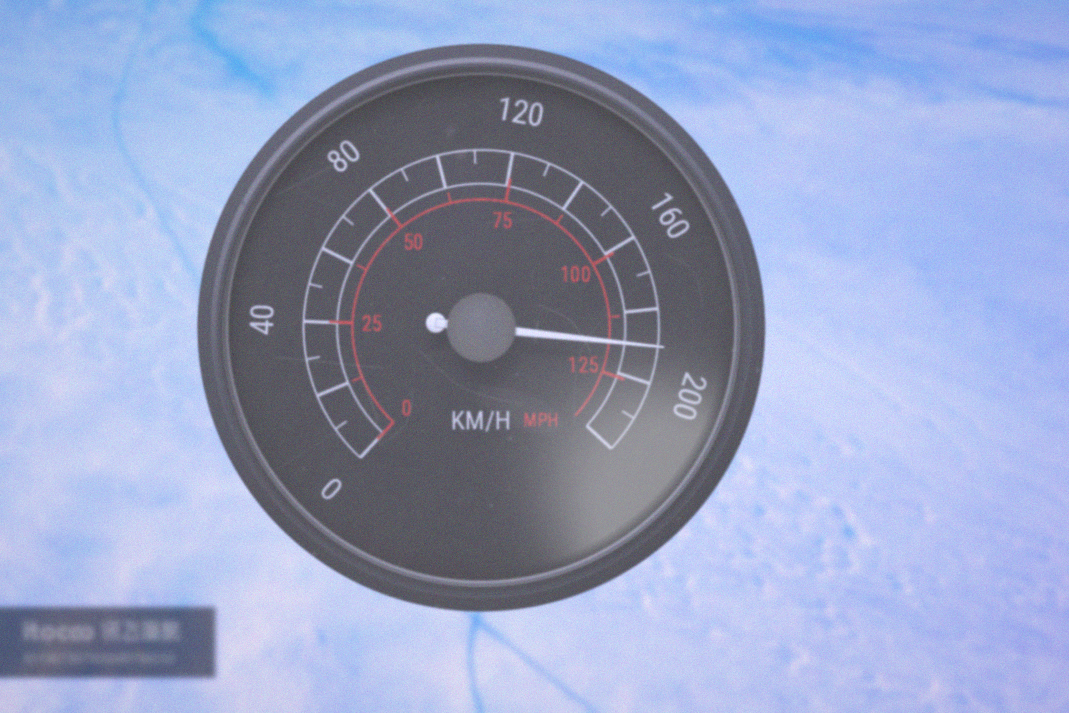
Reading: 190km/h
